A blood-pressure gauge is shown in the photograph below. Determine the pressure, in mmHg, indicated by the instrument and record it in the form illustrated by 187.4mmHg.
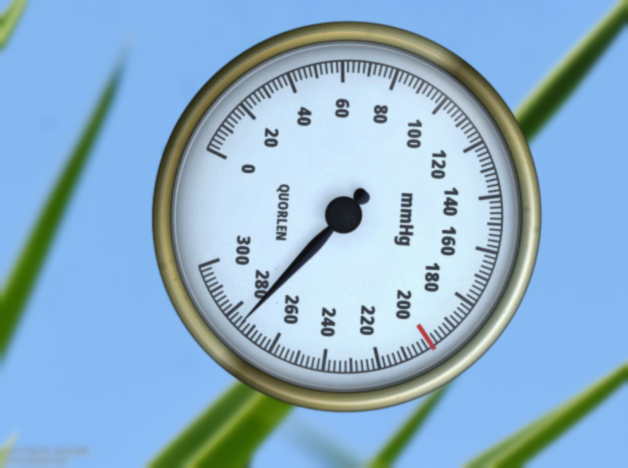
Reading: 274mmHg
